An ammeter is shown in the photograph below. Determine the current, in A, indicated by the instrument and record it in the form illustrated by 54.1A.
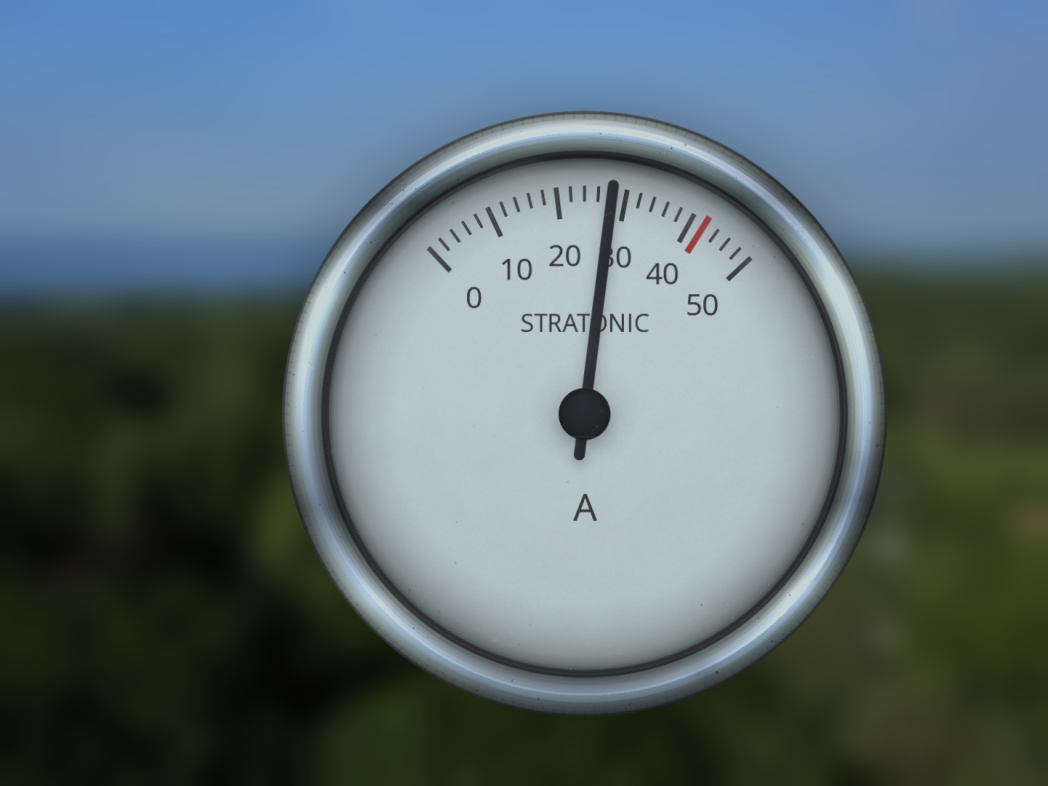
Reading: 28A
